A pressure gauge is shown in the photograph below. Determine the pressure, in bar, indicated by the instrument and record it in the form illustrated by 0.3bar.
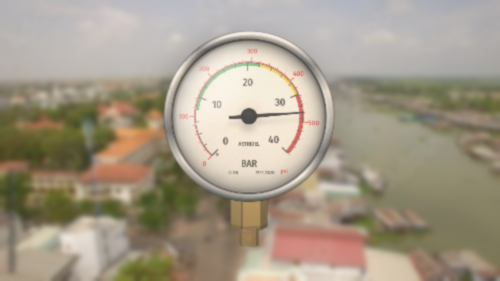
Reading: 33bar
